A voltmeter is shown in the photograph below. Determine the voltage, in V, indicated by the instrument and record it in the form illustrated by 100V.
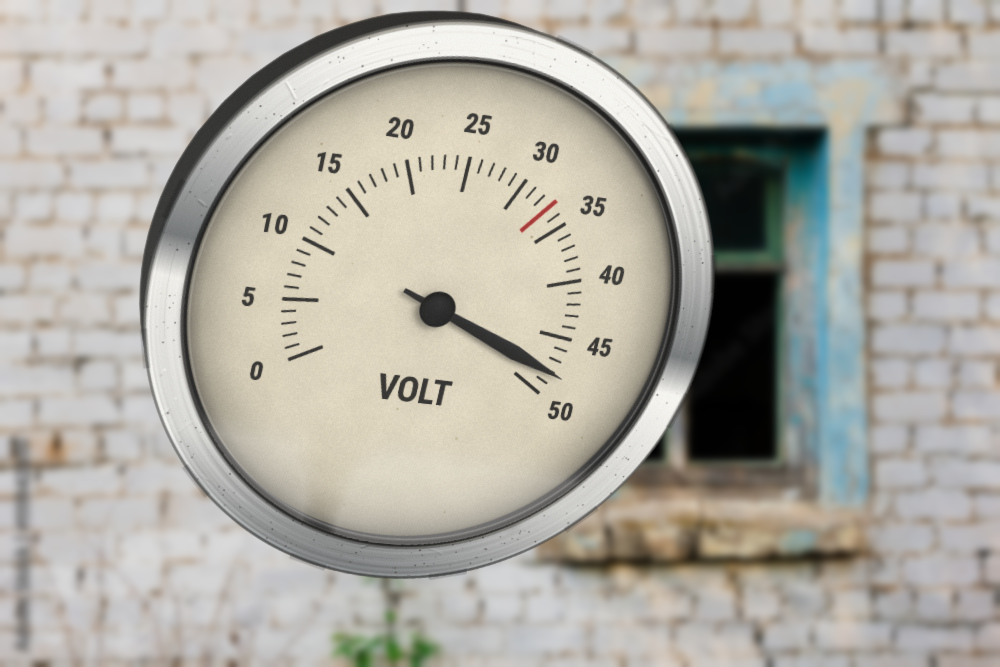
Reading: 48V
